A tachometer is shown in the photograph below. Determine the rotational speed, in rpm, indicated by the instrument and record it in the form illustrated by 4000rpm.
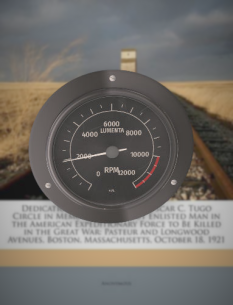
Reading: 2000rpm
